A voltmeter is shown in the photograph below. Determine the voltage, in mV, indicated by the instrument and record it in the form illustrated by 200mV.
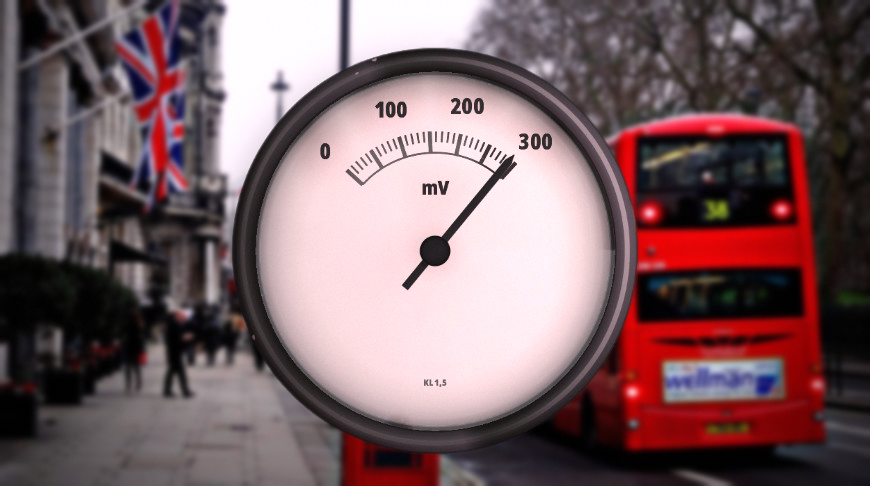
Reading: 290mV
